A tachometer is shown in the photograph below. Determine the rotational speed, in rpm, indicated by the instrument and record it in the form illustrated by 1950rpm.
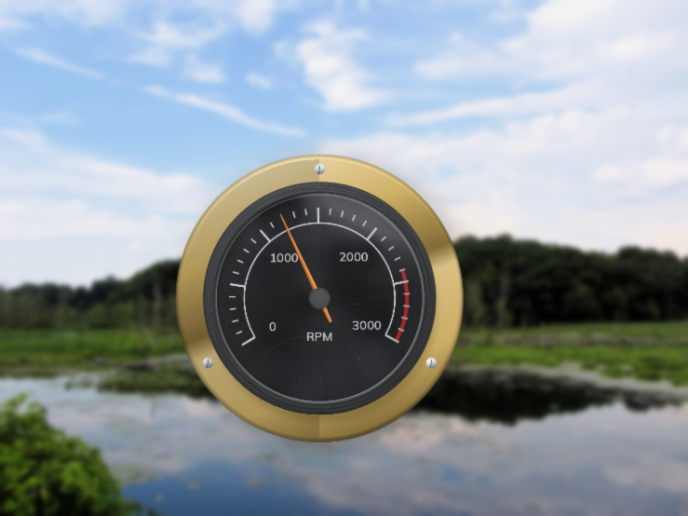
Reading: 1200rpm
